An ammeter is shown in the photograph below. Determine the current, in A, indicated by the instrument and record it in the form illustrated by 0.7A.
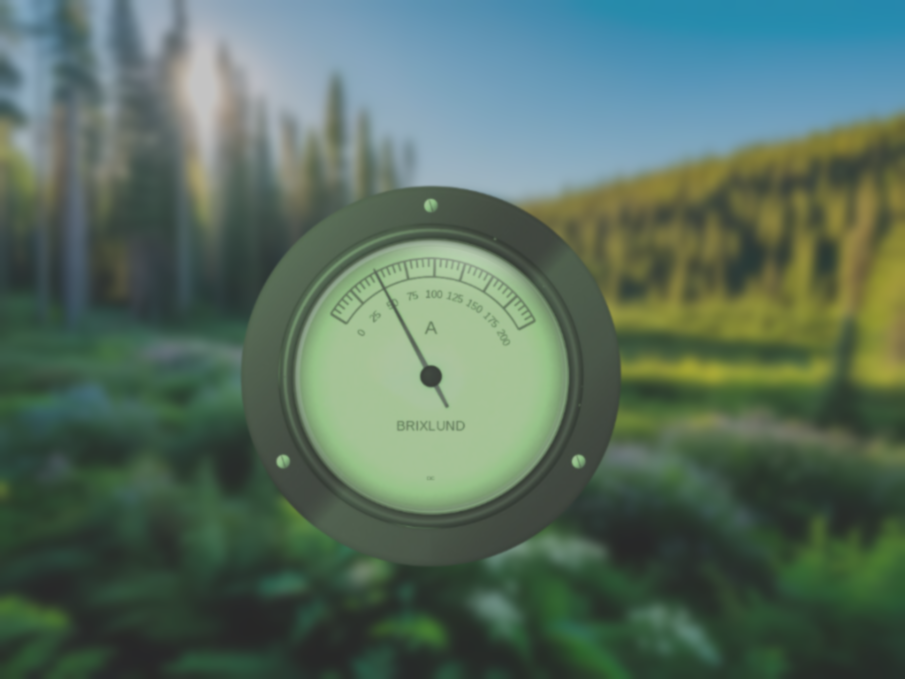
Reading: 50A
